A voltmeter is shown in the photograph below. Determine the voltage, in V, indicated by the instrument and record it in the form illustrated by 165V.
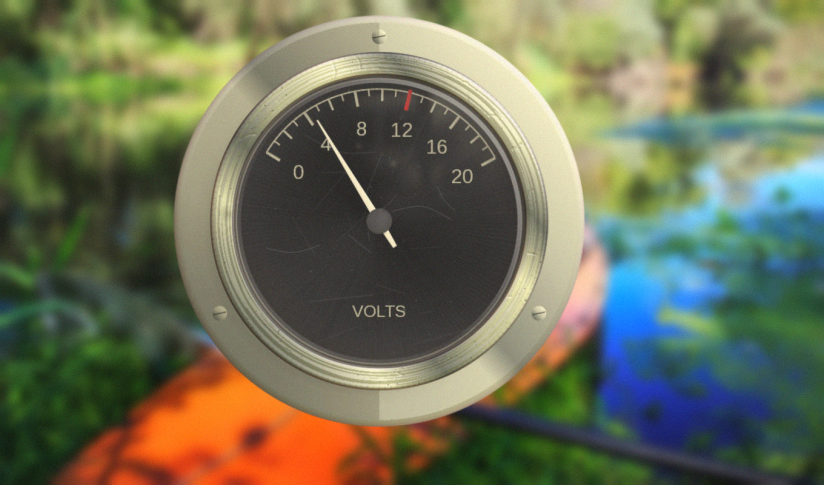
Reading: 4.5V
